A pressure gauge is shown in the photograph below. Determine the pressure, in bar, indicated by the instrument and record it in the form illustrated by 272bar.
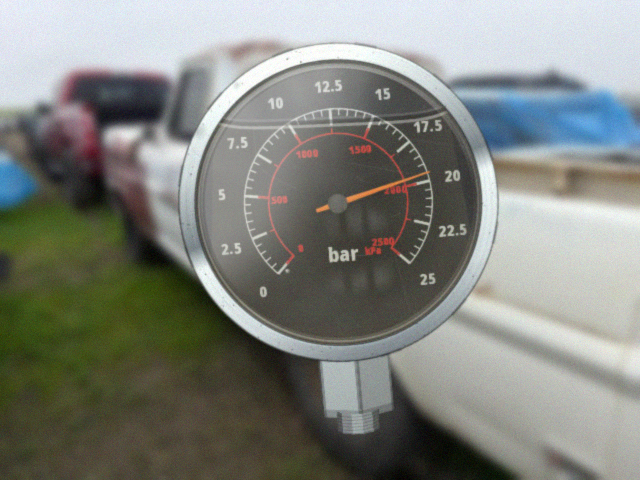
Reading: 19.5bar
